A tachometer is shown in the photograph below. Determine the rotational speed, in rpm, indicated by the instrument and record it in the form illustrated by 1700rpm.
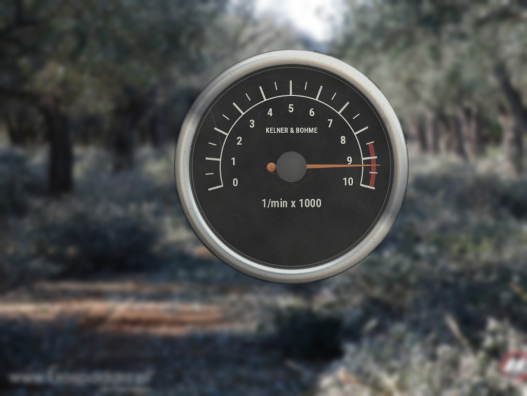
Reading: 9250rpm
